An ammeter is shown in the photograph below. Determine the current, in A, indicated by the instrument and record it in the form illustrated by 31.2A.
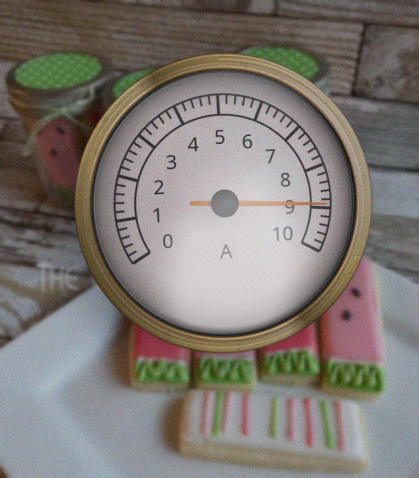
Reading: 8.9A
